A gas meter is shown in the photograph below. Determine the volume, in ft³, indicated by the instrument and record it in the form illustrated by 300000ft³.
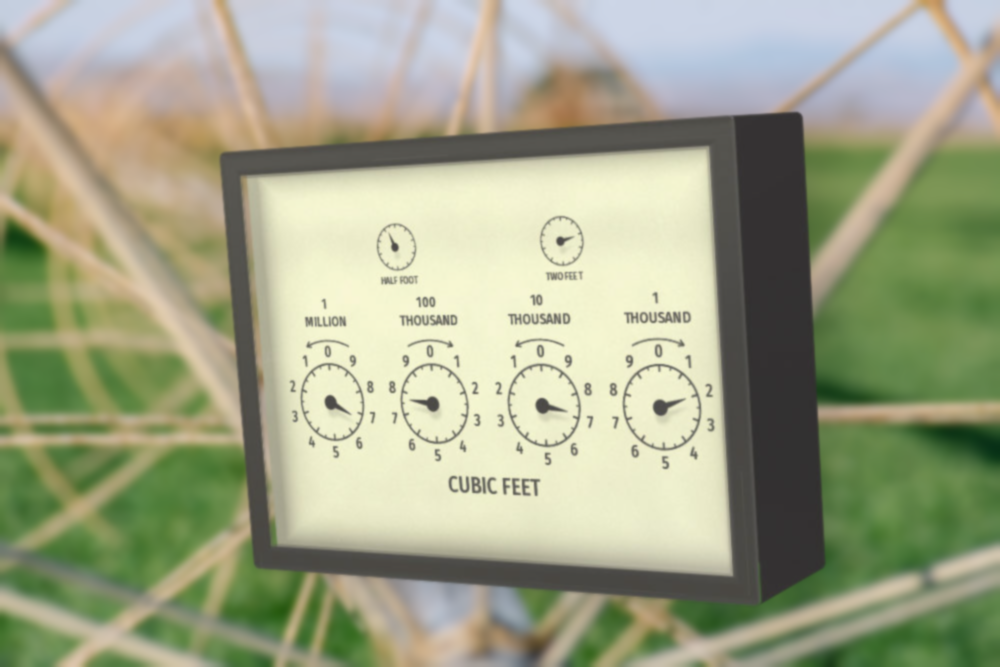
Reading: 677200ft³
